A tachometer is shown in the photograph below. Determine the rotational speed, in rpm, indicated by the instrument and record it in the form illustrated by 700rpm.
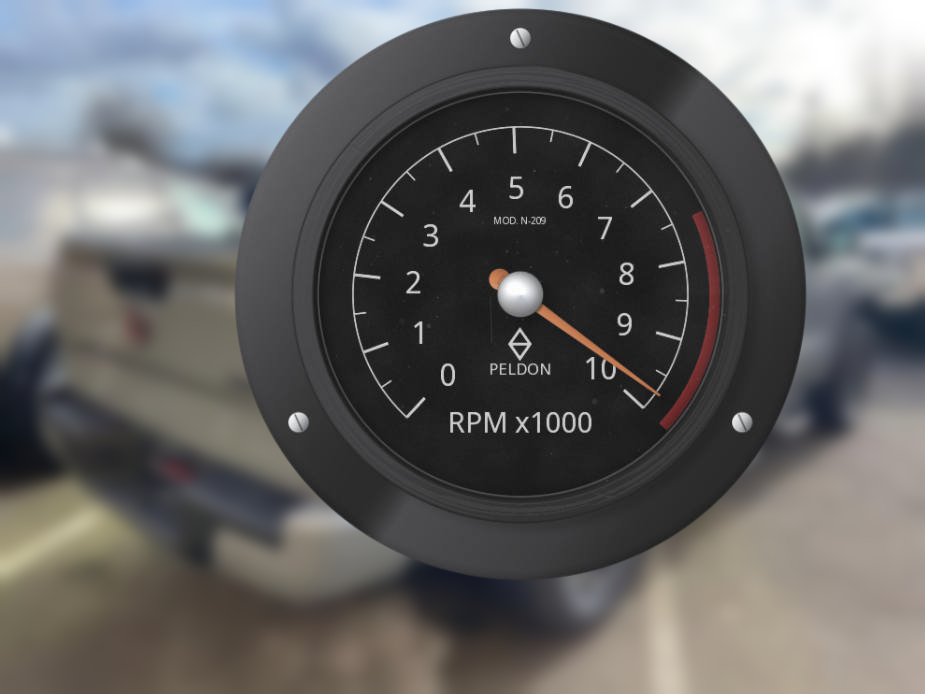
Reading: 9750rpm
